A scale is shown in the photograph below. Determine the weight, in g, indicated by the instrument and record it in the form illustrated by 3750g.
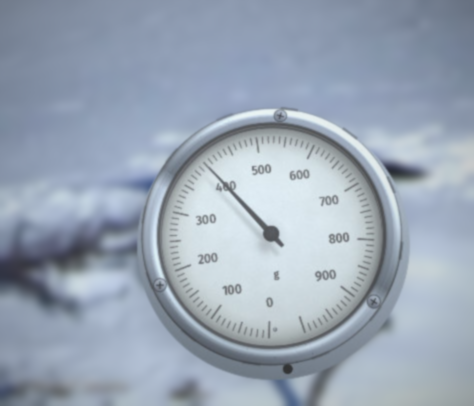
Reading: 400g
